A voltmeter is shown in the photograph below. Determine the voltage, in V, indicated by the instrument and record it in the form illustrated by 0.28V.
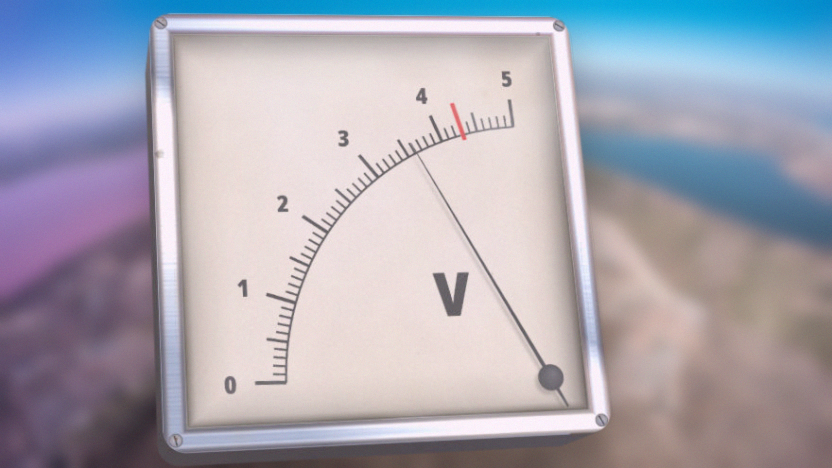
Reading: 3.6V
